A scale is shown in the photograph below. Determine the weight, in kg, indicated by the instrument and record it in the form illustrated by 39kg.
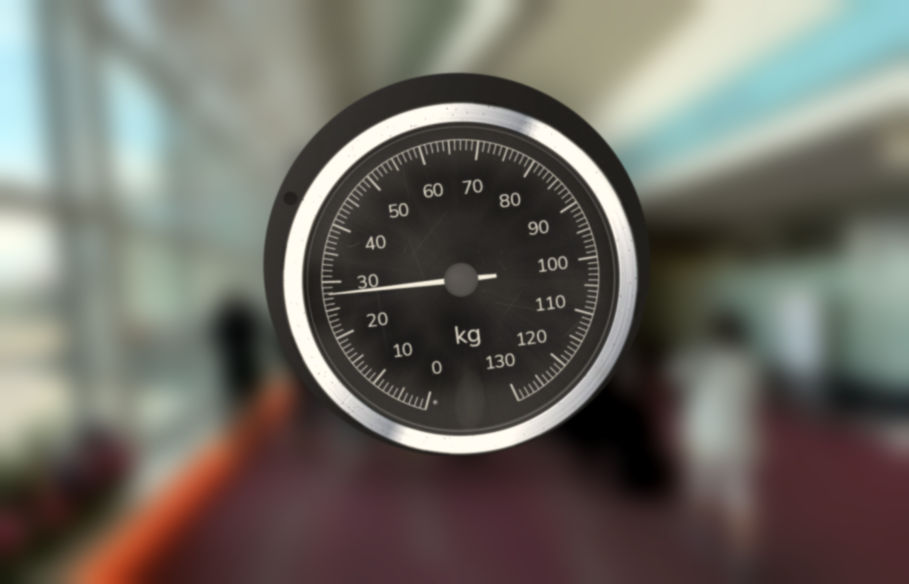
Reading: 28kg
